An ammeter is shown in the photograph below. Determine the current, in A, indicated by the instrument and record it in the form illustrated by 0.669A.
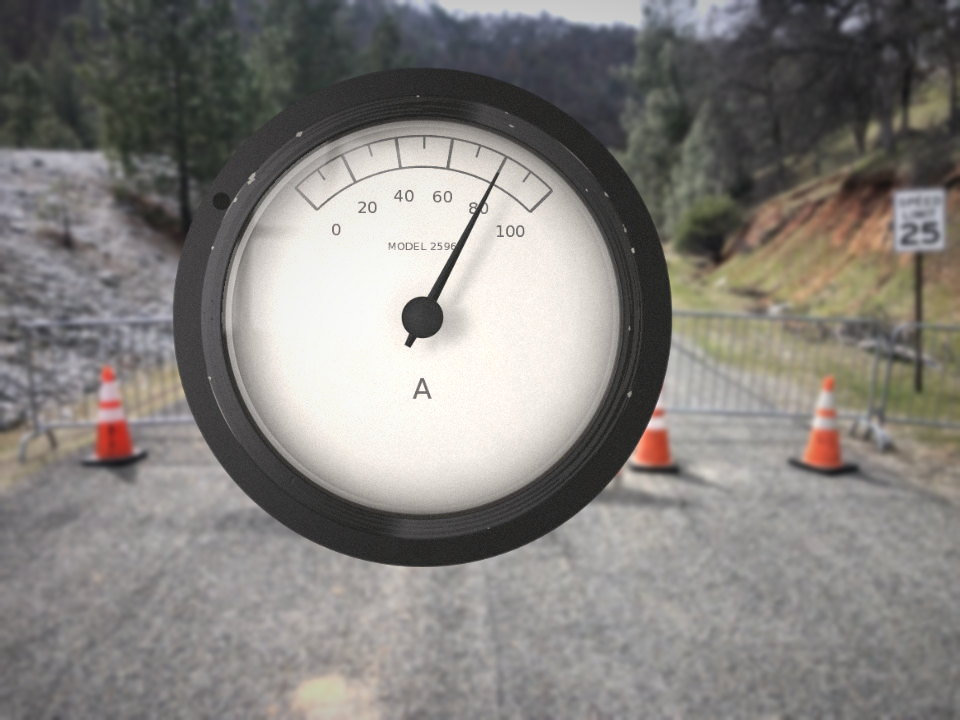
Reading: 80A
